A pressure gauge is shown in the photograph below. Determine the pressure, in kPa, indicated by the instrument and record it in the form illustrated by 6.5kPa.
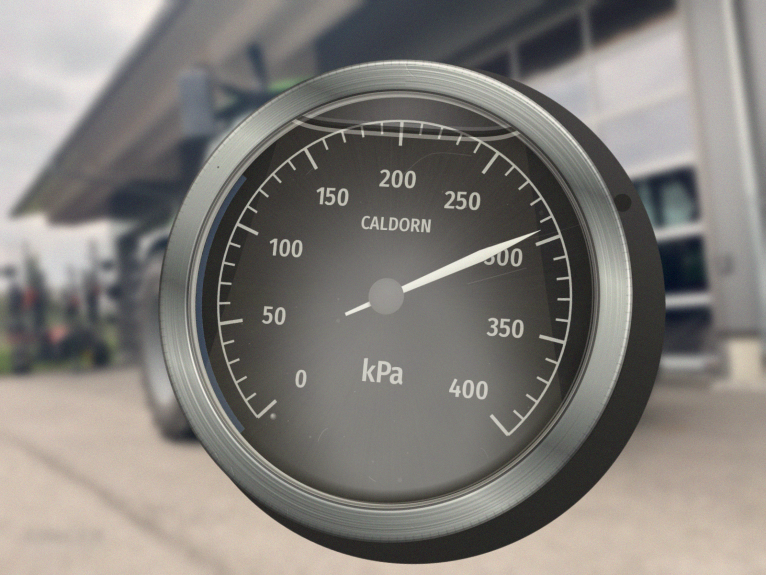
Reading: 295kPa
